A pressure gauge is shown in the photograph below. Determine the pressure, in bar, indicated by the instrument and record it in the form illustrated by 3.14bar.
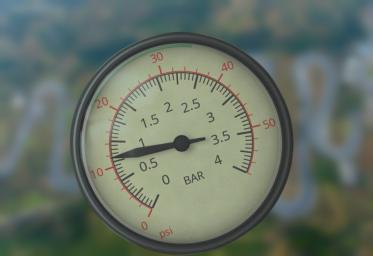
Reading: 0.8bar
